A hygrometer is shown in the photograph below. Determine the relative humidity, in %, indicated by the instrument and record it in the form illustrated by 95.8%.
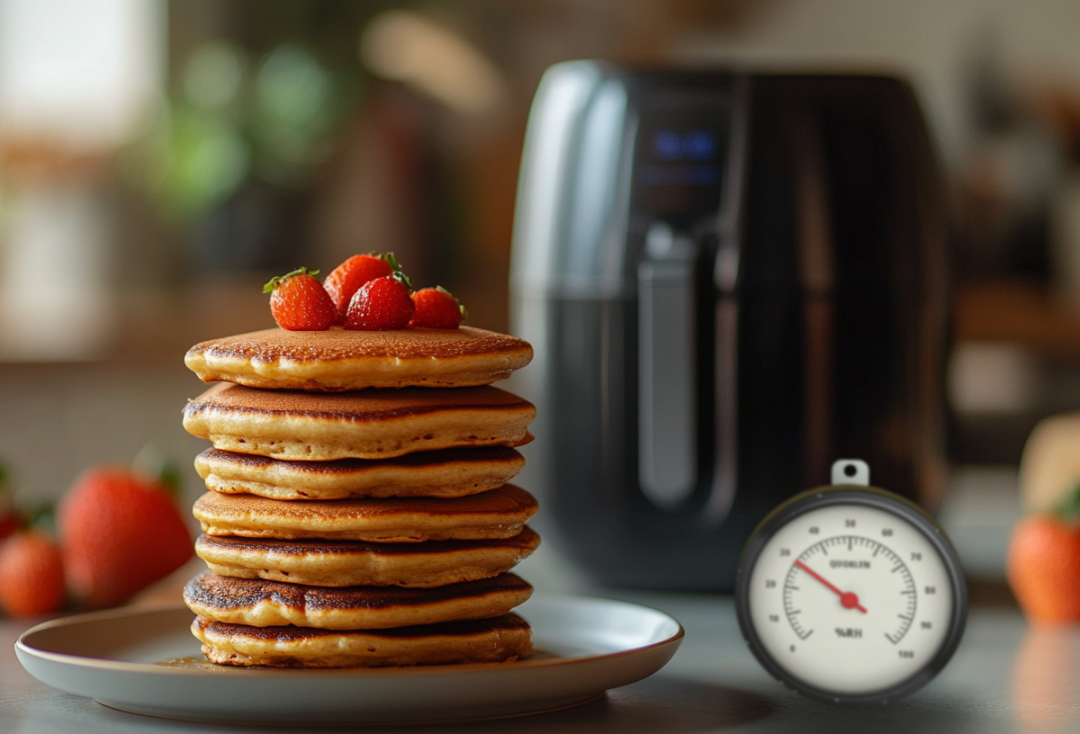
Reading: 30%
